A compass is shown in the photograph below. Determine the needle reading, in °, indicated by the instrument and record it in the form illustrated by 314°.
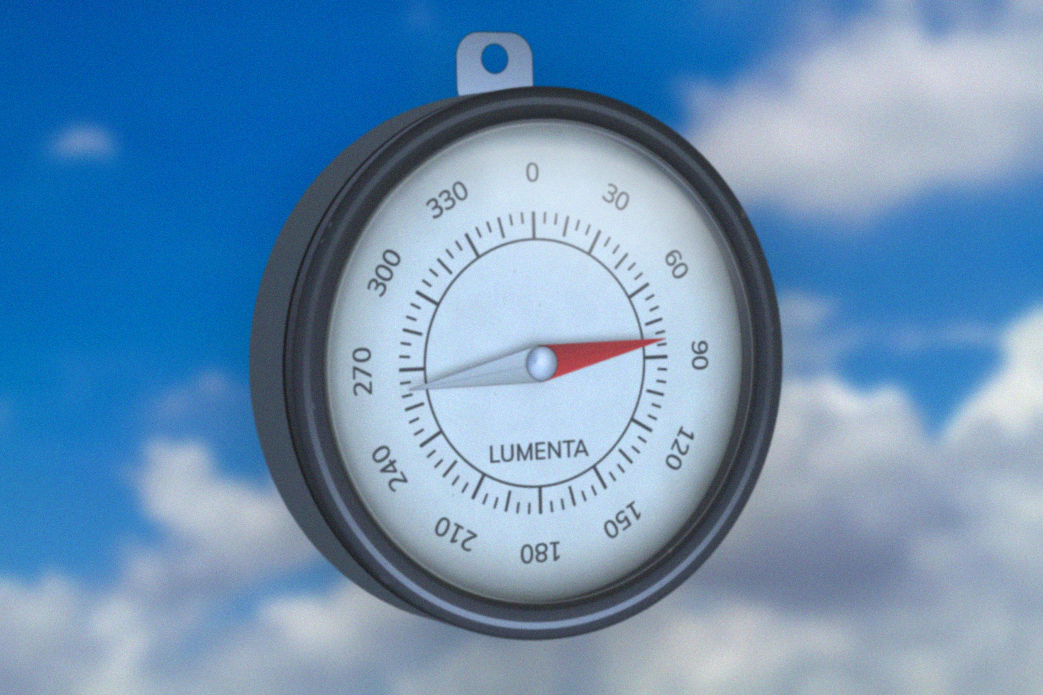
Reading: 82.5°
